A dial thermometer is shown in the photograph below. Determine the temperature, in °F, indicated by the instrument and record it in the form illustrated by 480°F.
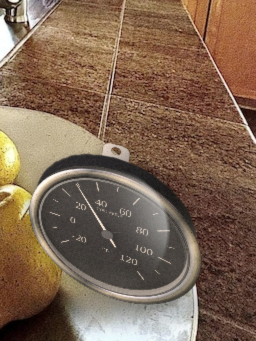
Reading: 30°F
